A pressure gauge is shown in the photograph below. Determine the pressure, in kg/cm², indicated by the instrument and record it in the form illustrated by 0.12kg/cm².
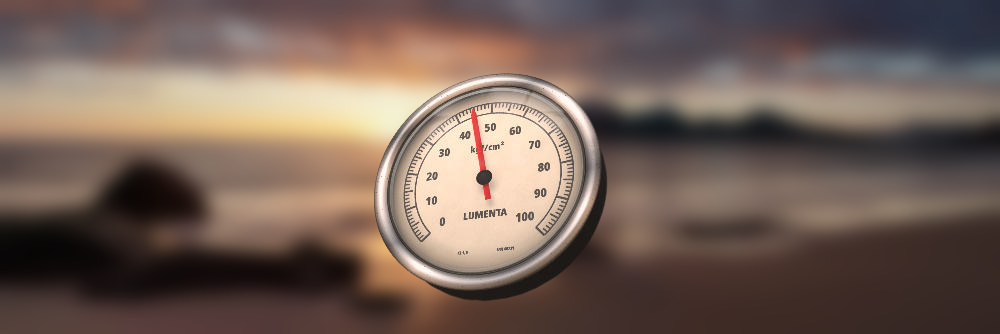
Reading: 45kg/cm²
